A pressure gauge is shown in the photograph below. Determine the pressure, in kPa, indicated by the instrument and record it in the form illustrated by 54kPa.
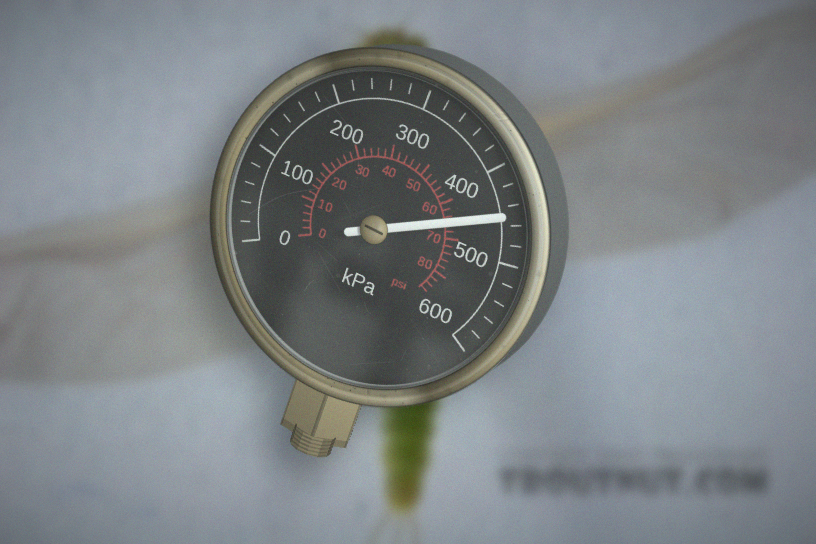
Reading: 450kPa
